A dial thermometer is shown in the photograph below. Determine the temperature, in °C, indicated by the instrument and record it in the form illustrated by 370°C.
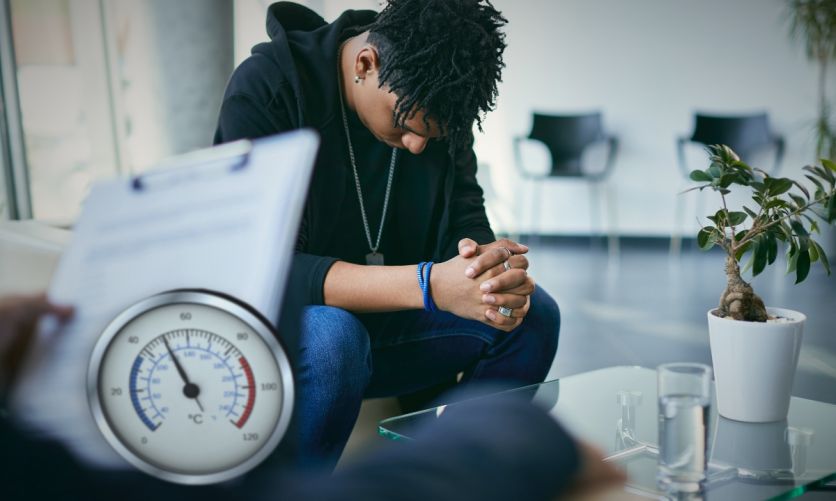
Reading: 50°C
